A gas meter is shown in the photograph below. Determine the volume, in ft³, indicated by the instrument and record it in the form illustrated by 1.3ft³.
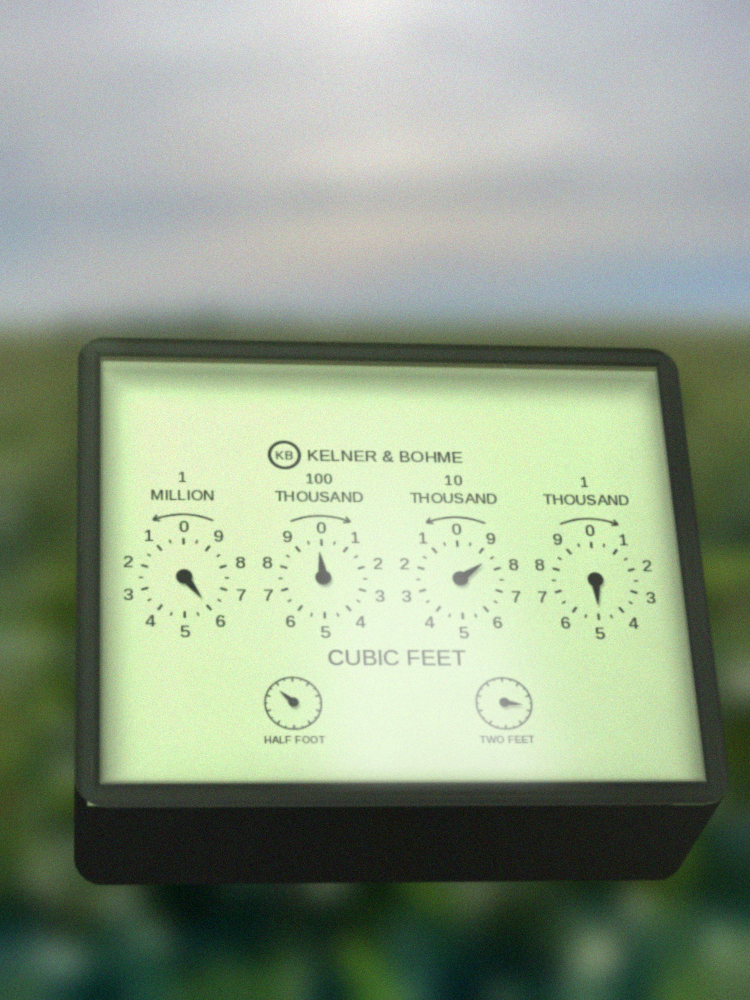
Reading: 598500ft³
